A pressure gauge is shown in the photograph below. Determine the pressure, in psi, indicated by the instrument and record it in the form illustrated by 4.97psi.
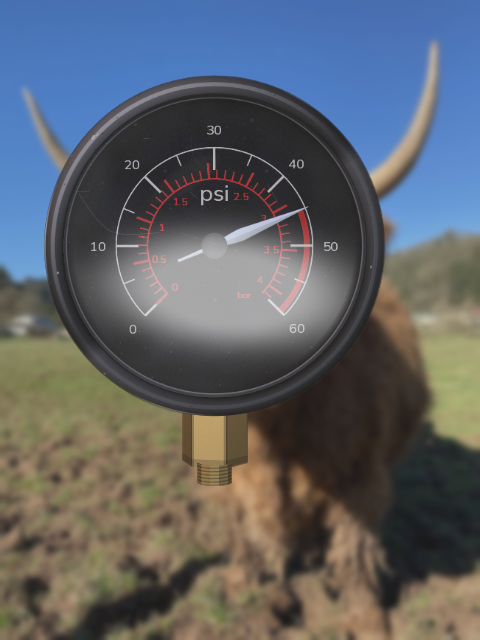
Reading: 45psi
